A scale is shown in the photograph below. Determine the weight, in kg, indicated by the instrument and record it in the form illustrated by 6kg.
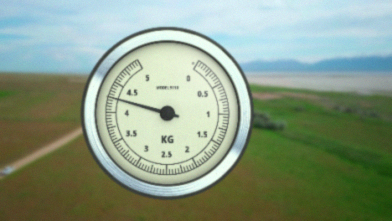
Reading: 4.25kg
